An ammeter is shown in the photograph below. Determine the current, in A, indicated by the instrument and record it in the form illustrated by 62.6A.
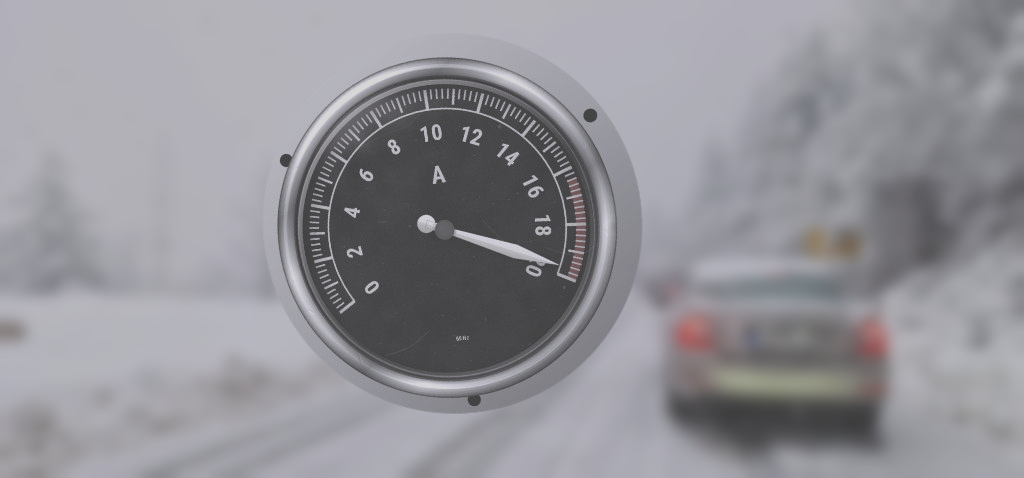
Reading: 19.6A
